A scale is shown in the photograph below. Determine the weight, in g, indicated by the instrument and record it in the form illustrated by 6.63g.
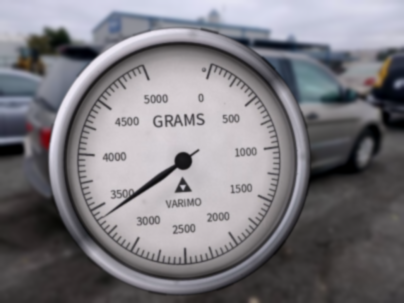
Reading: 3400g
